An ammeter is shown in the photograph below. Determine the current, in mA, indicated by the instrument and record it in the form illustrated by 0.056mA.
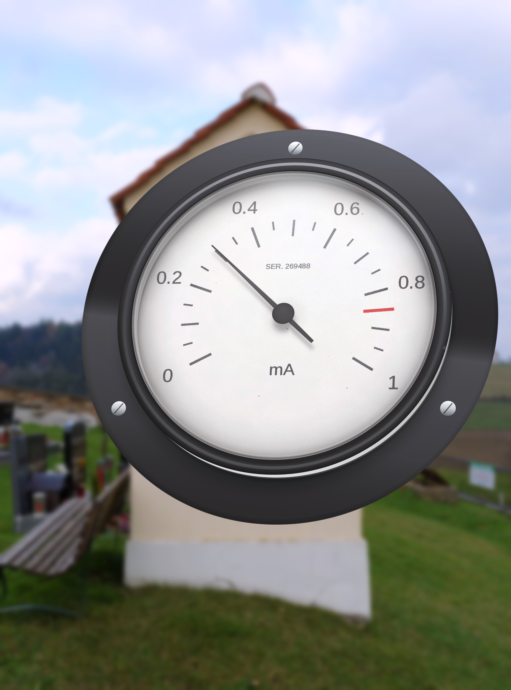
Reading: 0.3mA
